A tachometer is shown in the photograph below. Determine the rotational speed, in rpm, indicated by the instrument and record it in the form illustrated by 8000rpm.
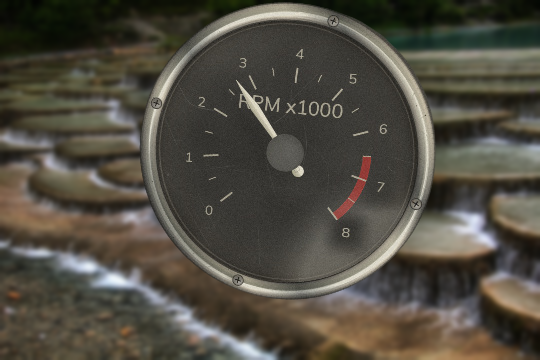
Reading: 2750rpm
